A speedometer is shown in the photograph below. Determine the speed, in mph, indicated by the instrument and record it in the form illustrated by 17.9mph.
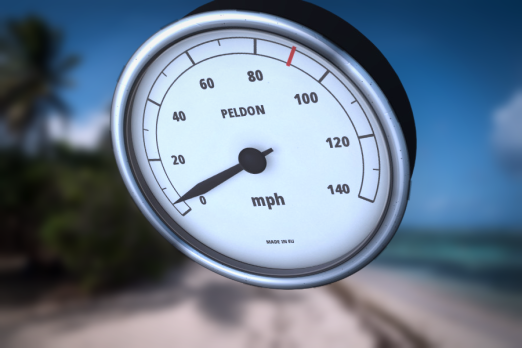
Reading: 5mph
